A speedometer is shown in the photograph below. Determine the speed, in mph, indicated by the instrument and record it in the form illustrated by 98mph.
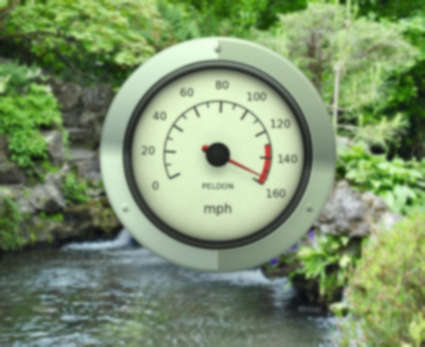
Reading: 155mph
